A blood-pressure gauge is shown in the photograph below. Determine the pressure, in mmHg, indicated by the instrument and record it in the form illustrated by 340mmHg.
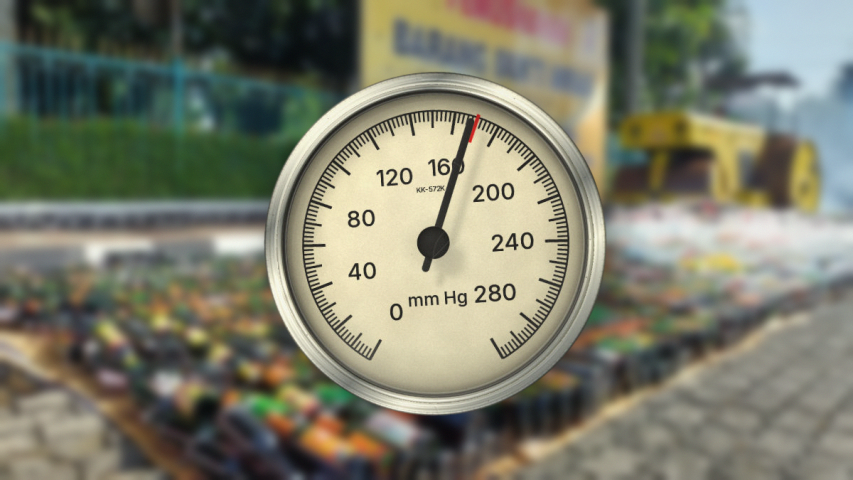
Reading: 168mmHg
